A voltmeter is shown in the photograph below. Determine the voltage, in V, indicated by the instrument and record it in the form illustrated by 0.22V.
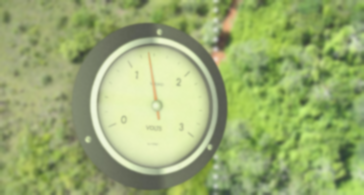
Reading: 1.3V
